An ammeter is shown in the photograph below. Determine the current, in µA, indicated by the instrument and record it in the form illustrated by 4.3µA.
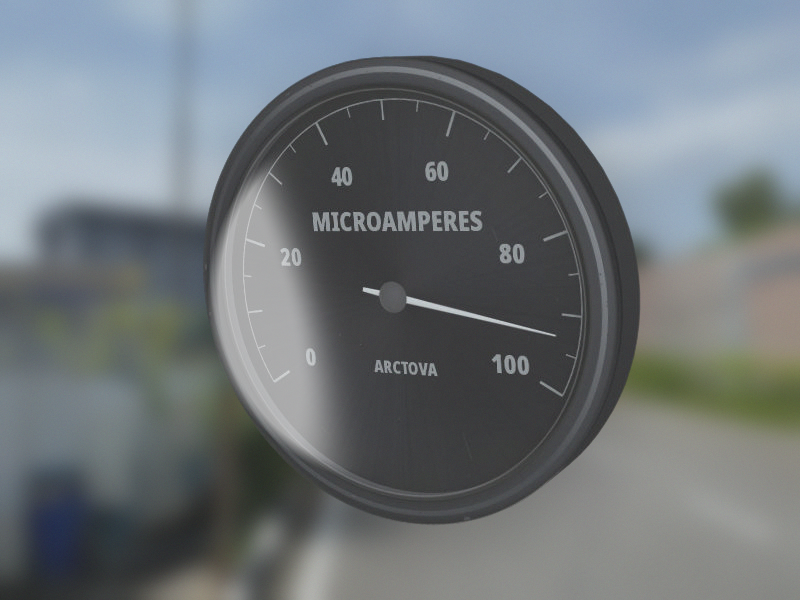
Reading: 92.5µA
